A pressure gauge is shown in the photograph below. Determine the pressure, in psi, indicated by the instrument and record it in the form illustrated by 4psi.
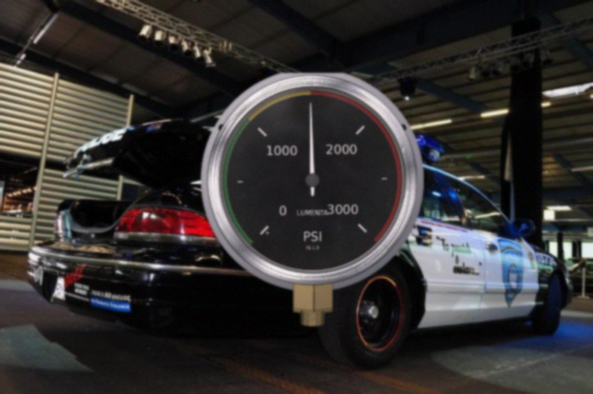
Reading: 1500psi
